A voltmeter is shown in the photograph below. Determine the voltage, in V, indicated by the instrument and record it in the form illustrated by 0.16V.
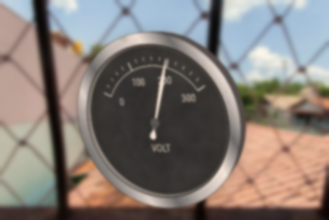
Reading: 200V
